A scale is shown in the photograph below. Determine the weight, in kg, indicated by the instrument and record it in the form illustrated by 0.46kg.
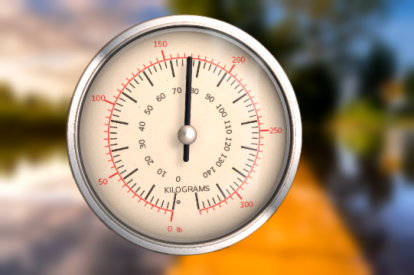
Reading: 76kg
